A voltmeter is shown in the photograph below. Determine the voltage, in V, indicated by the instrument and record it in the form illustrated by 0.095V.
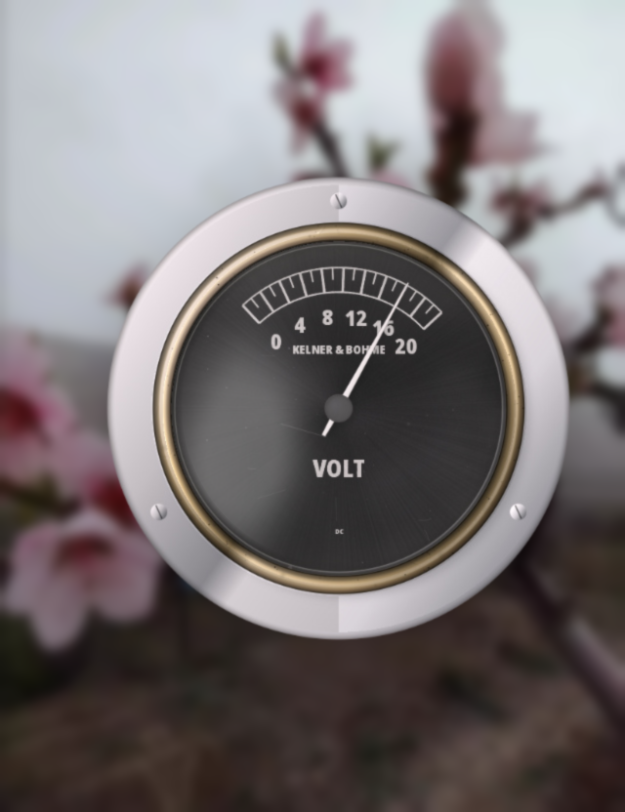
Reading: 16V
